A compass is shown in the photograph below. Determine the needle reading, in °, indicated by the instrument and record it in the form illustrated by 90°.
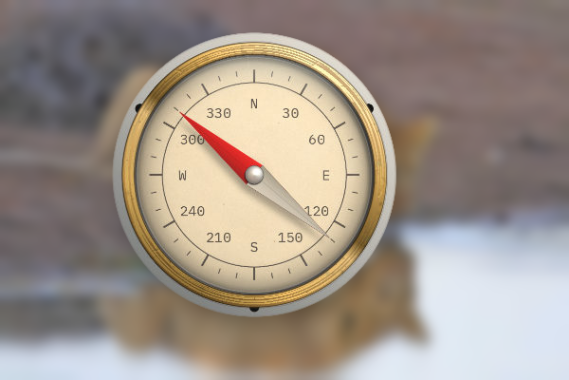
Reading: 310°
